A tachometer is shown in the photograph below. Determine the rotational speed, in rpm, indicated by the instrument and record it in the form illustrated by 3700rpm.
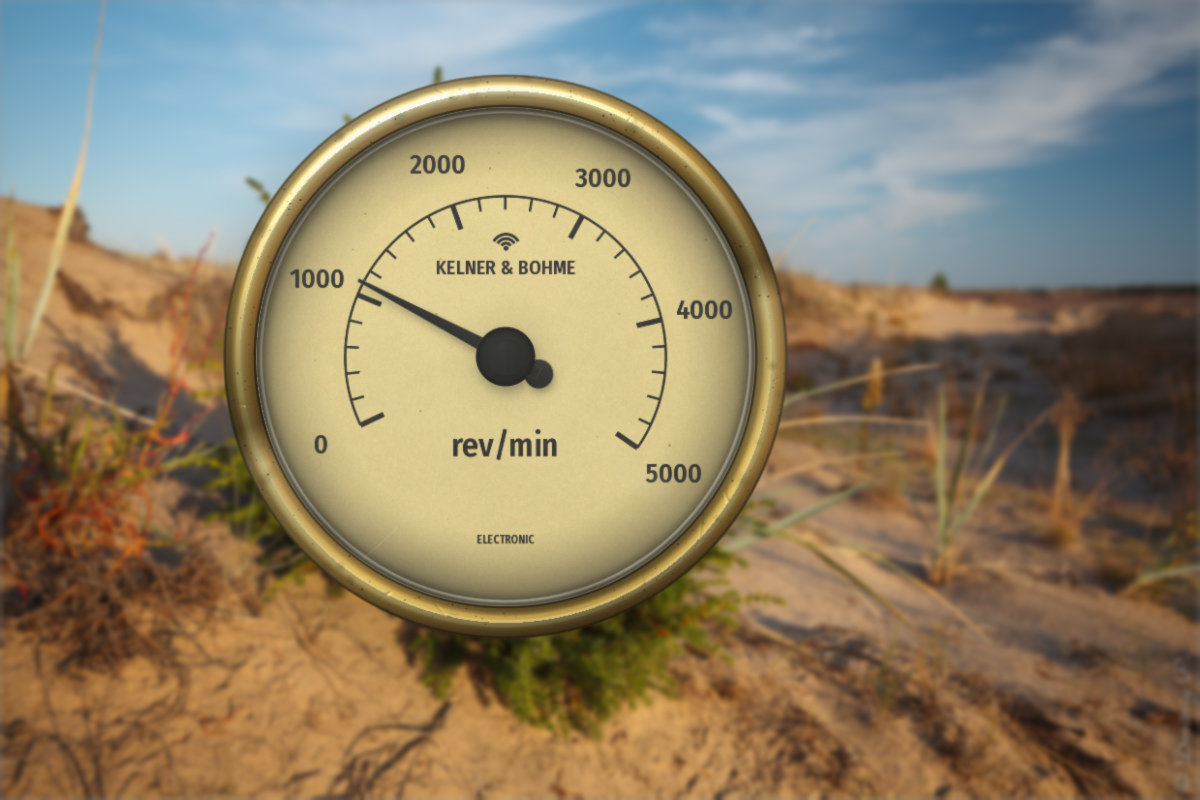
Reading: 1100rpm
